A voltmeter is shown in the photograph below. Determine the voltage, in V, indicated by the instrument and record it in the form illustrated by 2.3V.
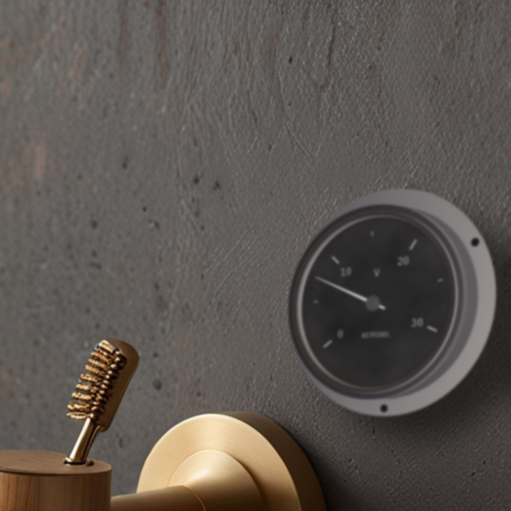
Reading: 7.5V
